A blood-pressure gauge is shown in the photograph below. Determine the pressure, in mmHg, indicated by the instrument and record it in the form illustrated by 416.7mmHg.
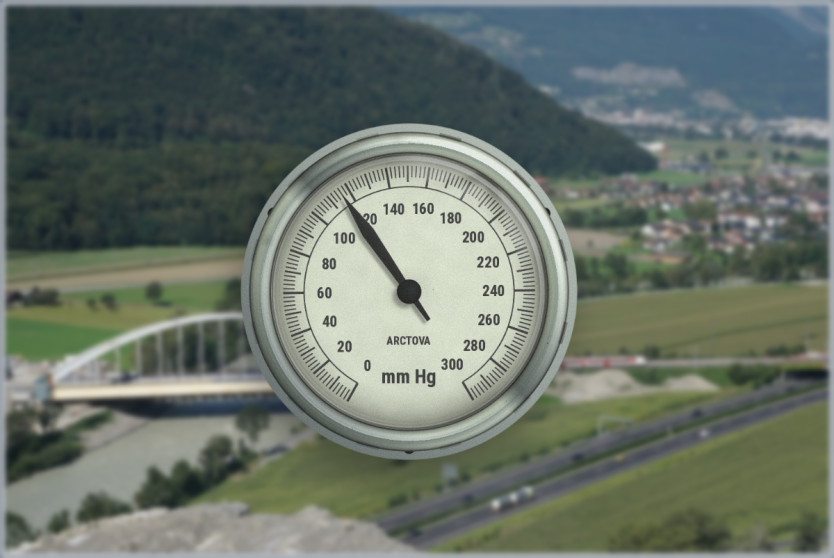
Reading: 116mmHg
